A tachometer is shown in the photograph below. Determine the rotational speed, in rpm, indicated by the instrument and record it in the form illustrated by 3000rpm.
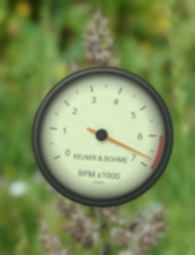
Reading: 6750rpm
